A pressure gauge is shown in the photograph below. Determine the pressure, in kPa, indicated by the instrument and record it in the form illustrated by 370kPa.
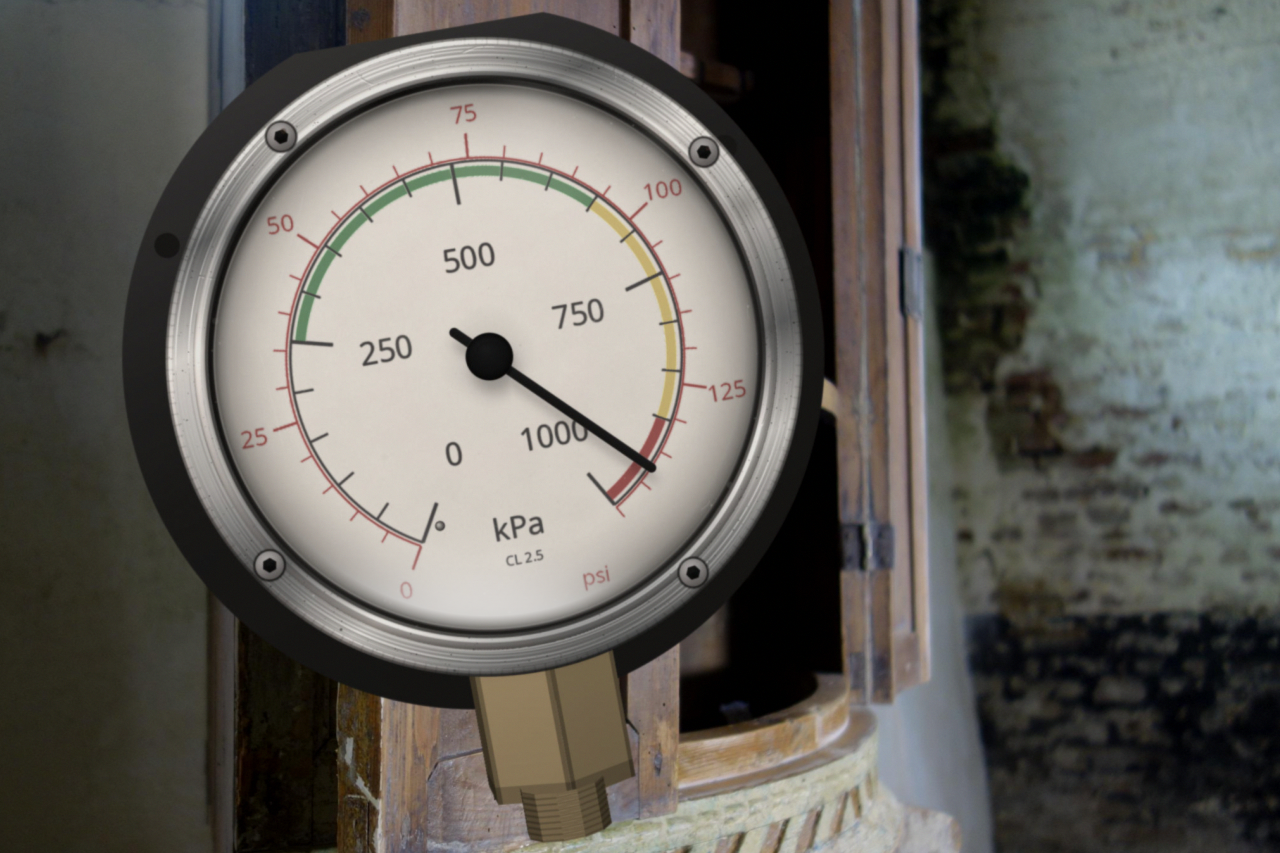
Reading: 950kPa
